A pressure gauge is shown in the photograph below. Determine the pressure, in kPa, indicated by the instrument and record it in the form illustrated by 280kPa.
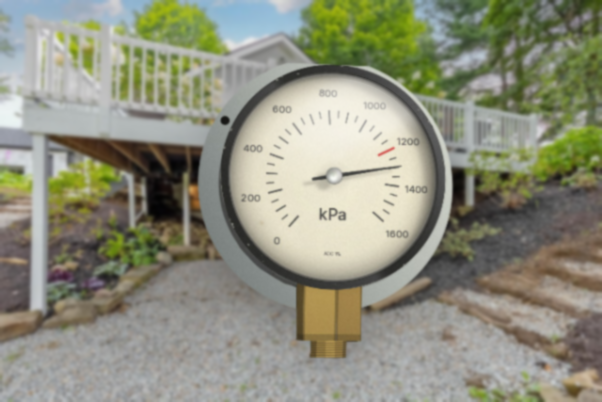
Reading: 1300kPa
